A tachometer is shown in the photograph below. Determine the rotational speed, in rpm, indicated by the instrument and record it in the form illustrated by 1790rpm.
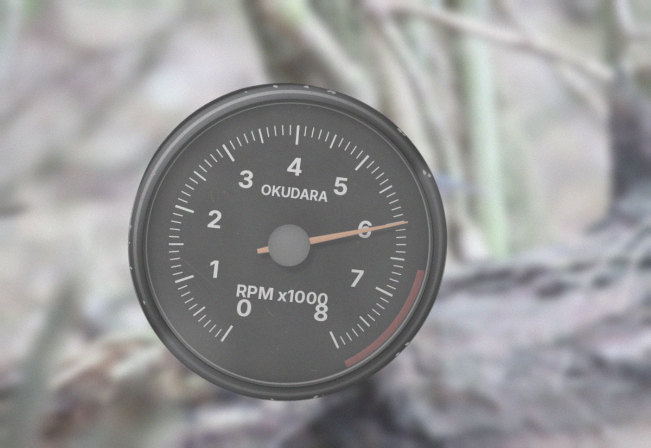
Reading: 6000rpm
